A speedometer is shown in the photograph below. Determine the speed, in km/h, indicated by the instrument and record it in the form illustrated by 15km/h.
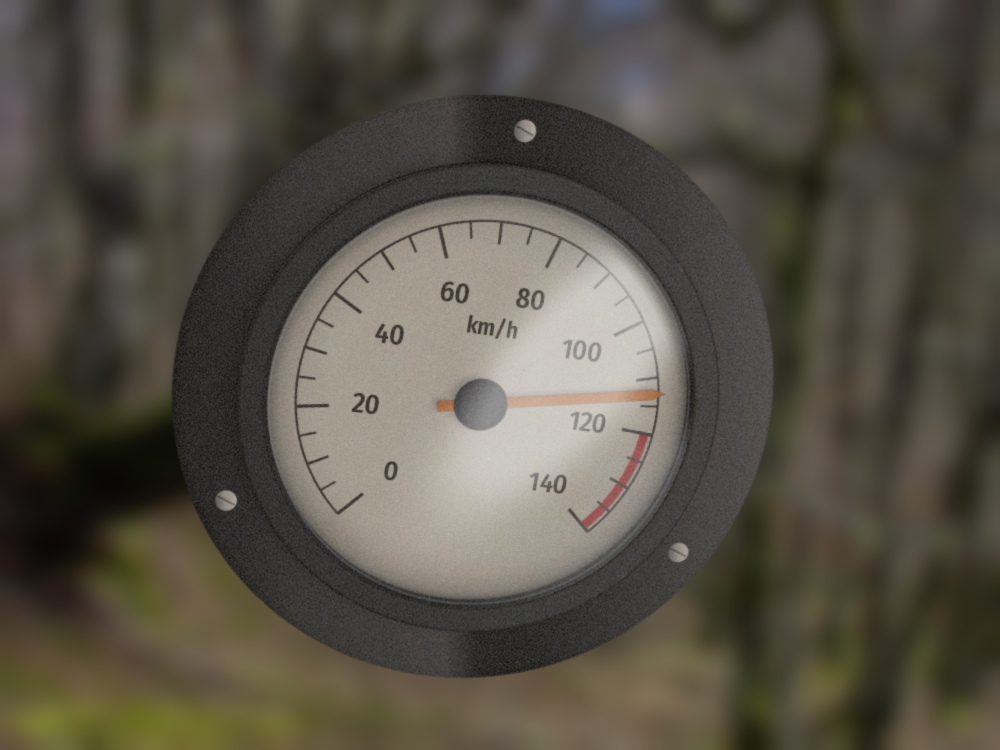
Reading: 112.5km/h
